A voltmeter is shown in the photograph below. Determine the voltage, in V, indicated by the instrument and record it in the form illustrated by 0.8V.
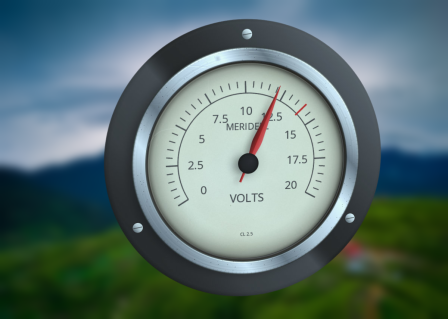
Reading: 12V
